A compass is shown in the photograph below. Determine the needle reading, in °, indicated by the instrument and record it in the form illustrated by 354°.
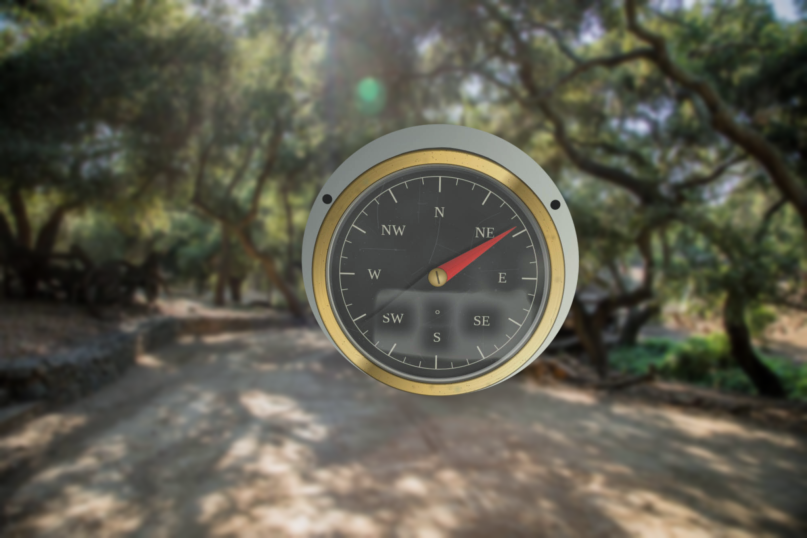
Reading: 55°
